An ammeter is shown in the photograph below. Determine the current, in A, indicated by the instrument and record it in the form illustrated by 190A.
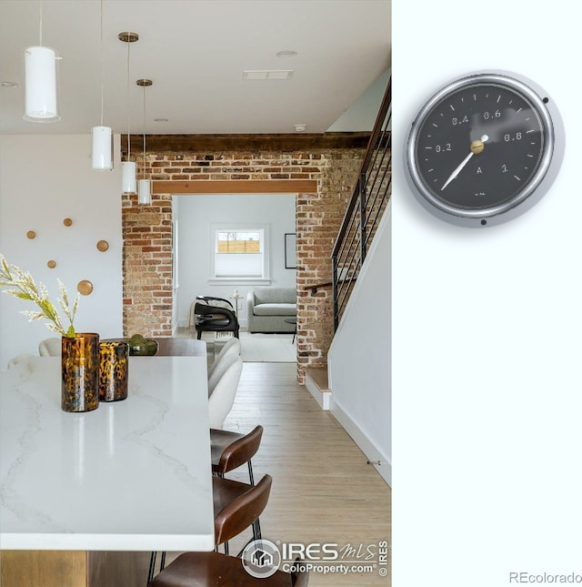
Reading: 0A
